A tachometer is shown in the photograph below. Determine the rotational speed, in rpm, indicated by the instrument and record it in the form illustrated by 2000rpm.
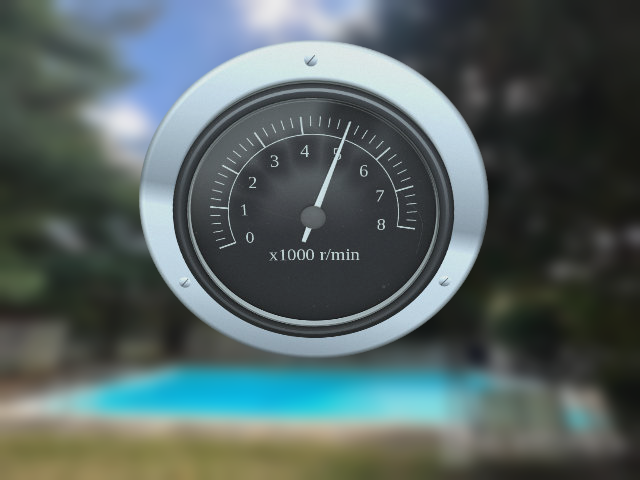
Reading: 5000rpm
